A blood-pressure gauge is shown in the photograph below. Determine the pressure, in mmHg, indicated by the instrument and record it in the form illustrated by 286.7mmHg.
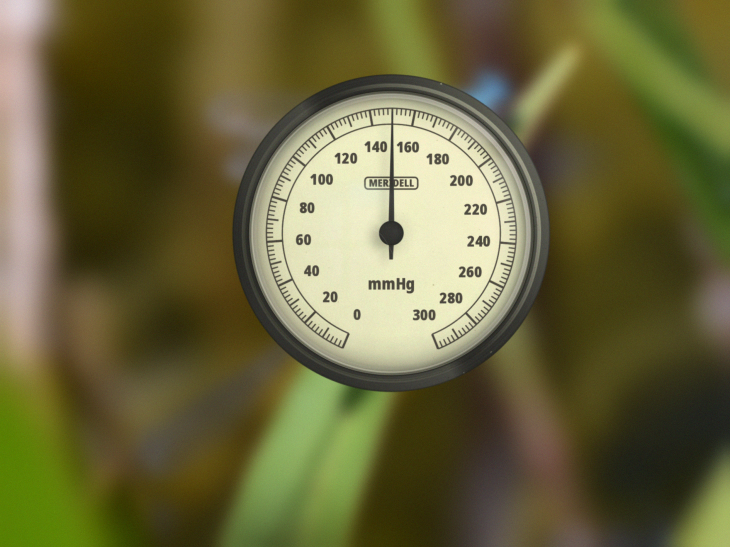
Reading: 150mmHg
